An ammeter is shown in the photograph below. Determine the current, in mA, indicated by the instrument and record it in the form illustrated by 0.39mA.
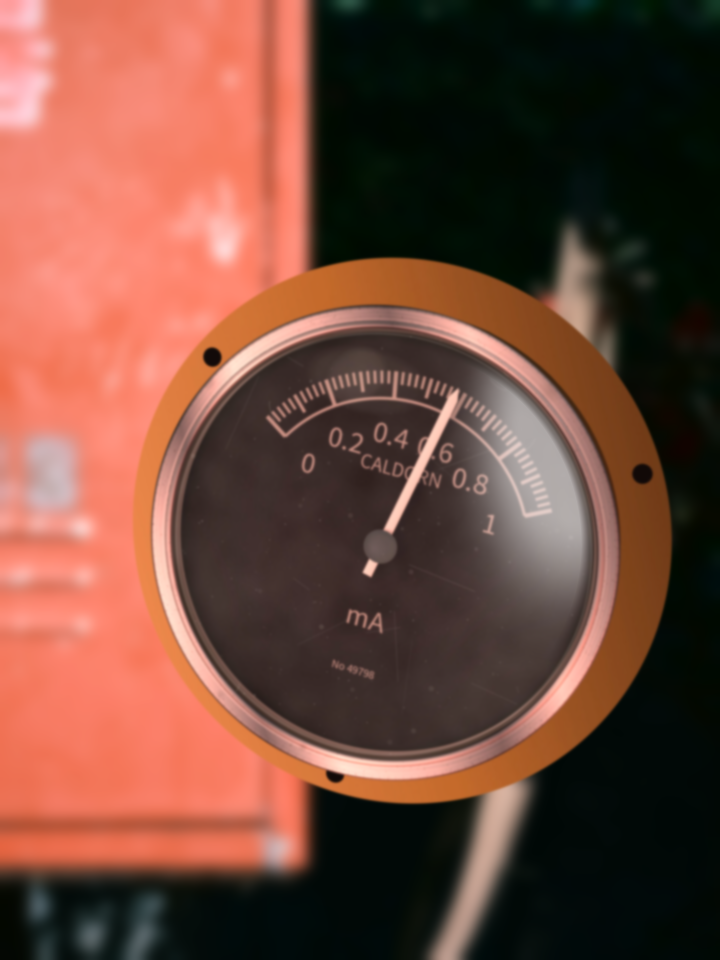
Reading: 0.58mA
